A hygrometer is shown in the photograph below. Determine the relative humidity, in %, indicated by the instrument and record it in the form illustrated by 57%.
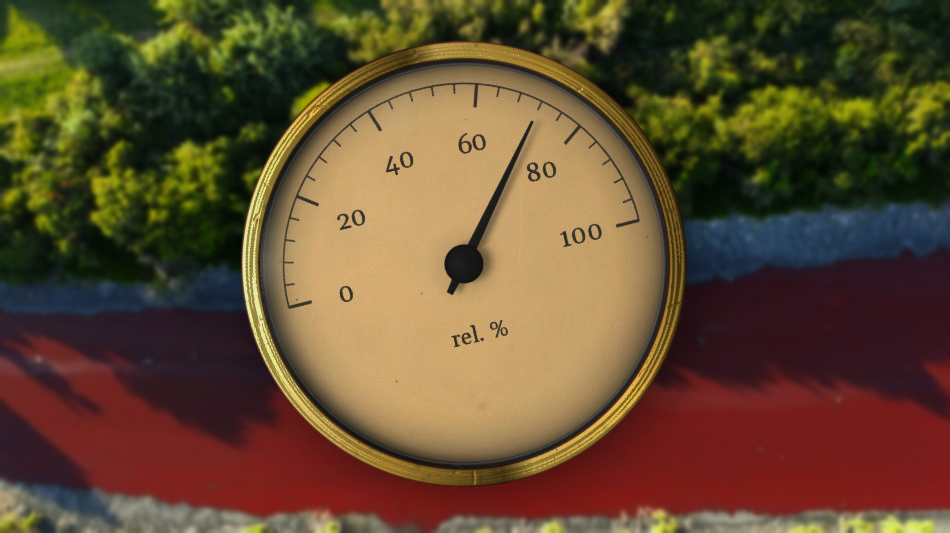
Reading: 72%
